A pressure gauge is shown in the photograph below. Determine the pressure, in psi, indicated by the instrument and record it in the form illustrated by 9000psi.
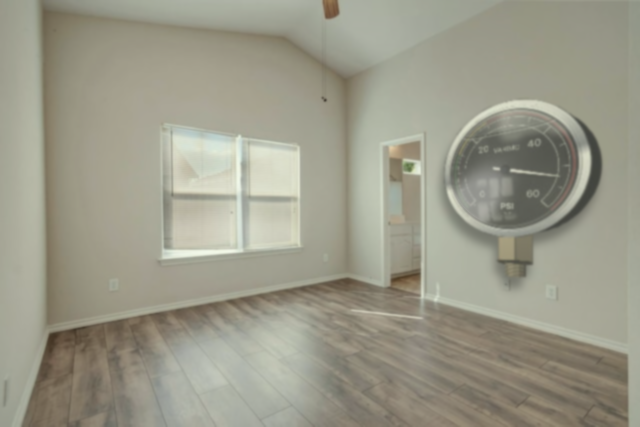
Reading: 52.5psi
